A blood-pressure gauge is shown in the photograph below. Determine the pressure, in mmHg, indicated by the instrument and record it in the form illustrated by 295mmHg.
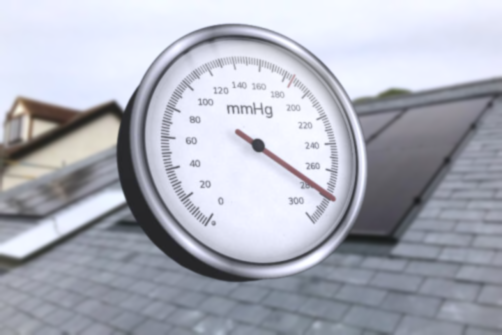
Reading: 280mmHg
